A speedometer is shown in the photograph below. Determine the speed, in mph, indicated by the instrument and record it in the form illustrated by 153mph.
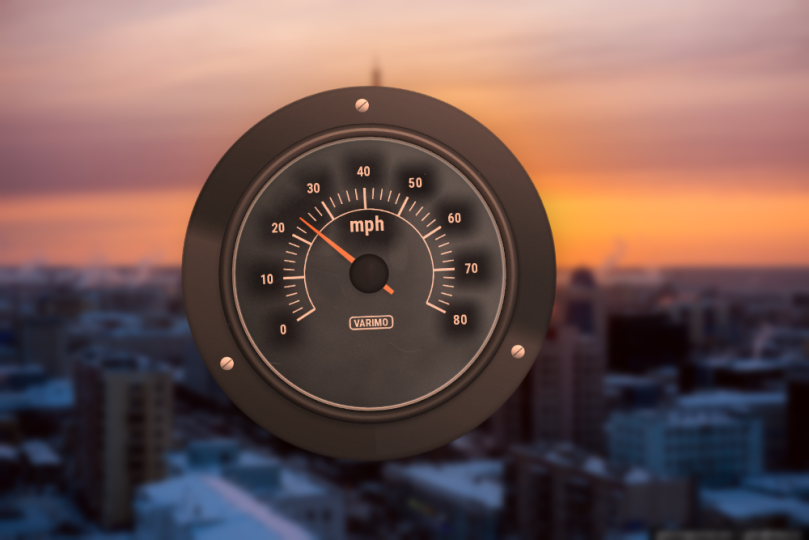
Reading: 24mph
